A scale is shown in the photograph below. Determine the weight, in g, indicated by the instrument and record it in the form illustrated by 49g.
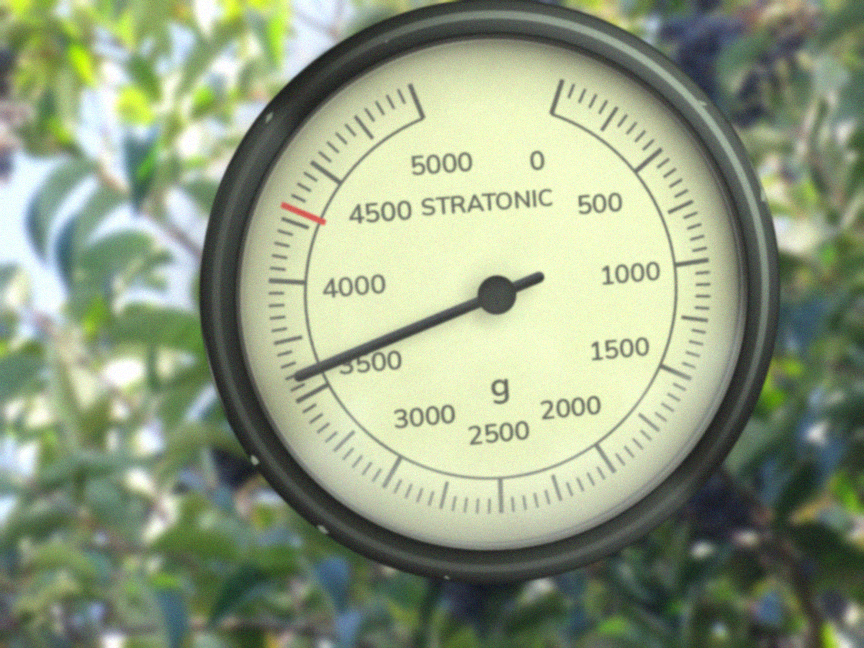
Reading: 3600g
